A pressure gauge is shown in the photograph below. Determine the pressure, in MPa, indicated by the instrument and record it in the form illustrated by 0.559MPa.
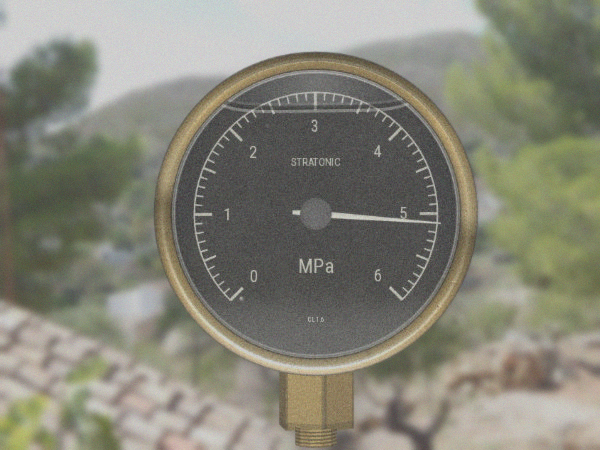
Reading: 5.1MPa
